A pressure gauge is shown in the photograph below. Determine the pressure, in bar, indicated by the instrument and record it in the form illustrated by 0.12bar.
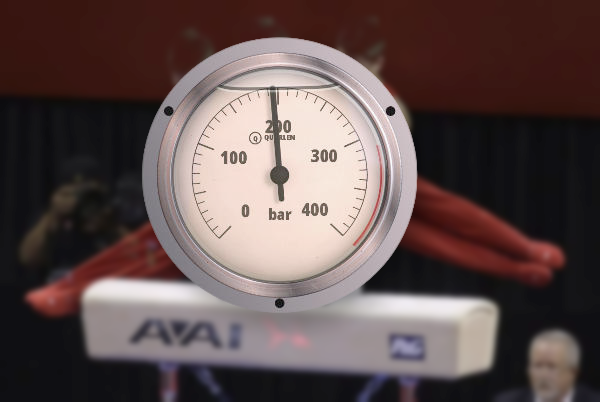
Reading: 195bar
